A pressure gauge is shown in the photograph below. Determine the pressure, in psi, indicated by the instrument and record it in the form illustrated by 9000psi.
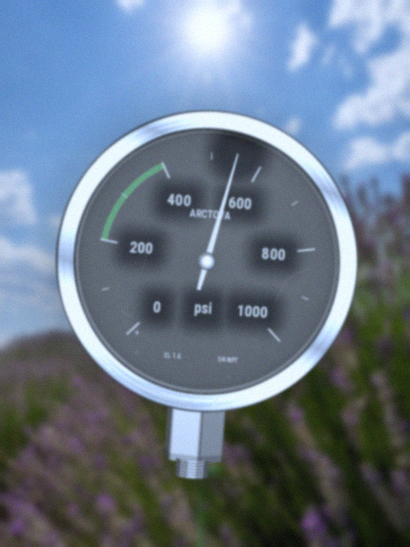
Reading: 550psi
